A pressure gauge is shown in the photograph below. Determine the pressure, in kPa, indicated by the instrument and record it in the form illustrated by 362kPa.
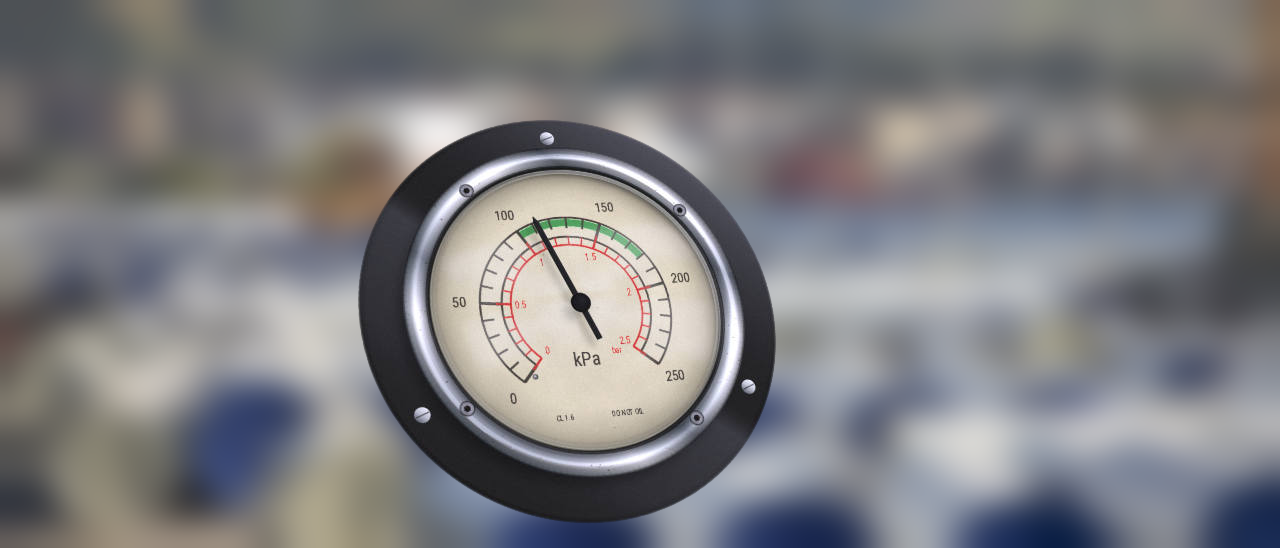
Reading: 110kPa
